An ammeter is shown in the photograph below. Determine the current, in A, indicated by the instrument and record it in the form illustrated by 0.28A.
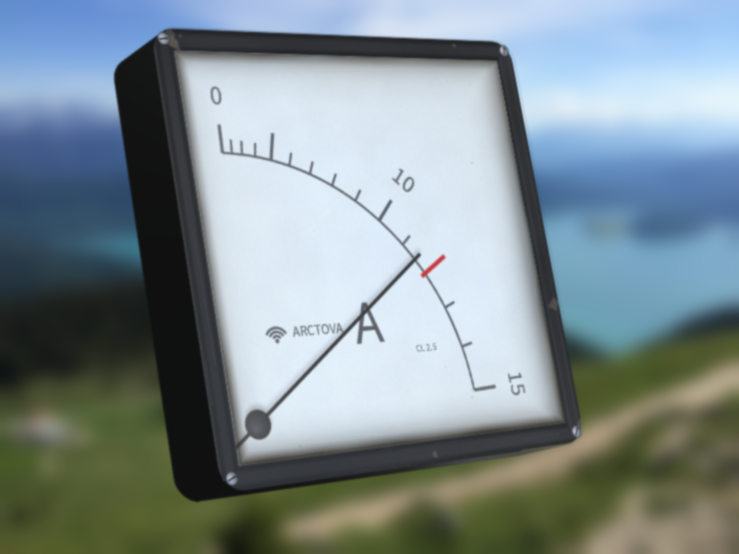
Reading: 11.5A
